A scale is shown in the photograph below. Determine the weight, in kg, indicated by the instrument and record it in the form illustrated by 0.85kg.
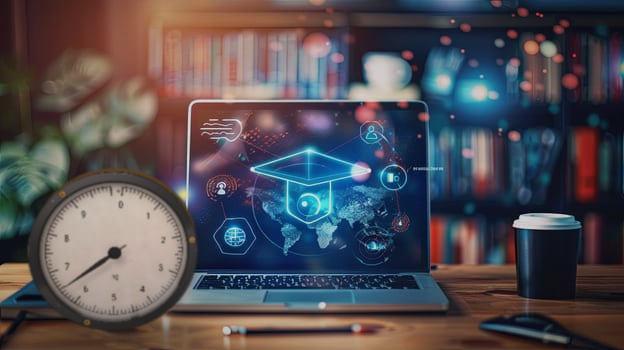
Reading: 6.5kg
